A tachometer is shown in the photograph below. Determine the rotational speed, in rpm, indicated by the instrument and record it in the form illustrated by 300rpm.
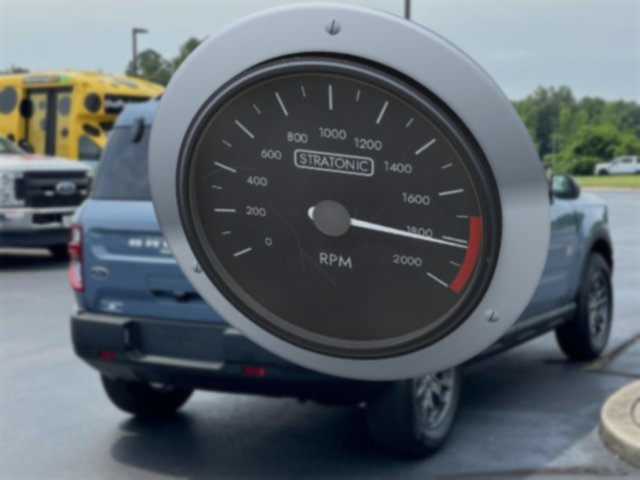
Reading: 1800rpm
